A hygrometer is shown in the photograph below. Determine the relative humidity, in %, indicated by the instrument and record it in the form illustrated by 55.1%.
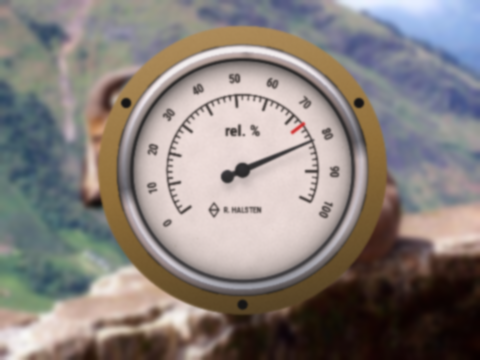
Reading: 80%
